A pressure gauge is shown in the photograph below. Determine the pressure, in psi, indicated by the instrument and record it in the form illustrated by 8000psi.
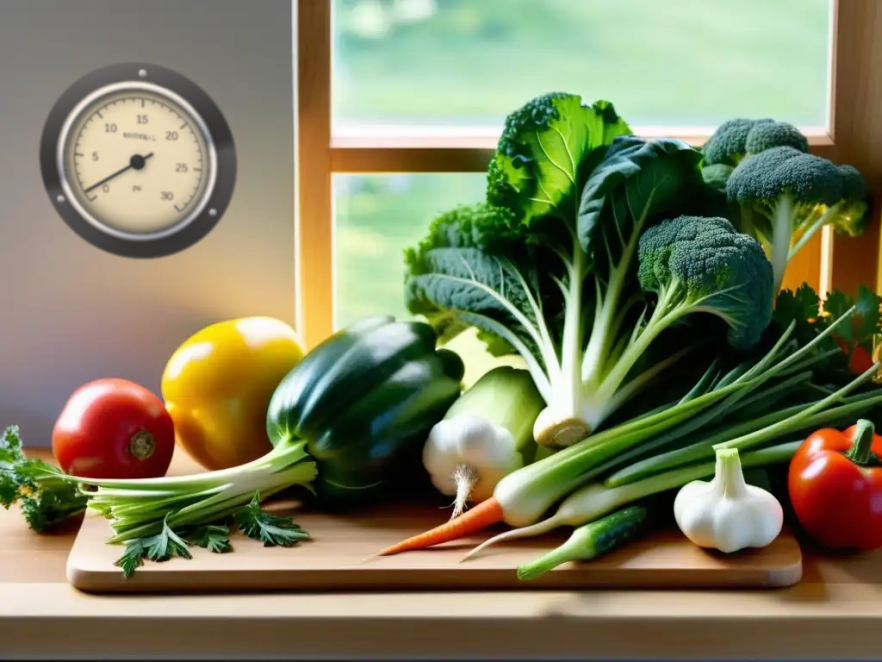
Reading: 1psi
